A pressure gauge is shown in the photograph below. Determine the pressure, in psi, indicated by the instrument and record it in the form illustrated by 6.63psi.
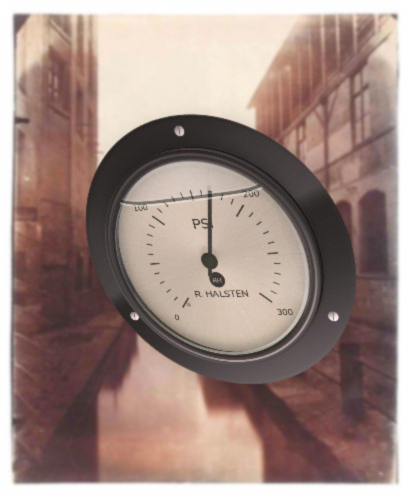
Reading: 170psi
